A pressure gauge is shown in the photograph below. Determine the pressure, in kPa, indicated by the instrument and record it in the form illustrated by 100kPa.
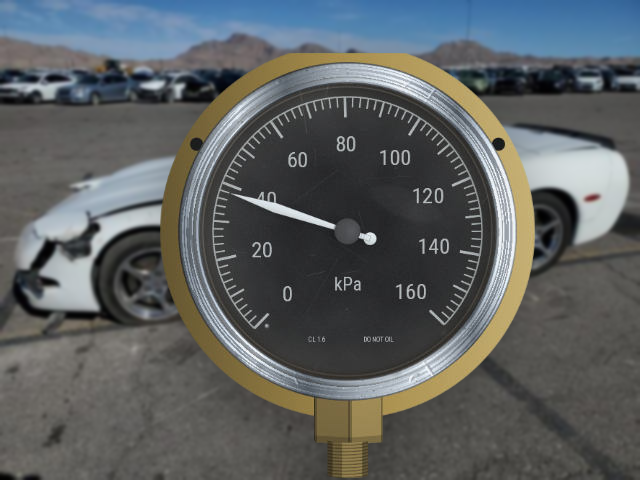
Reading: 38kPa
